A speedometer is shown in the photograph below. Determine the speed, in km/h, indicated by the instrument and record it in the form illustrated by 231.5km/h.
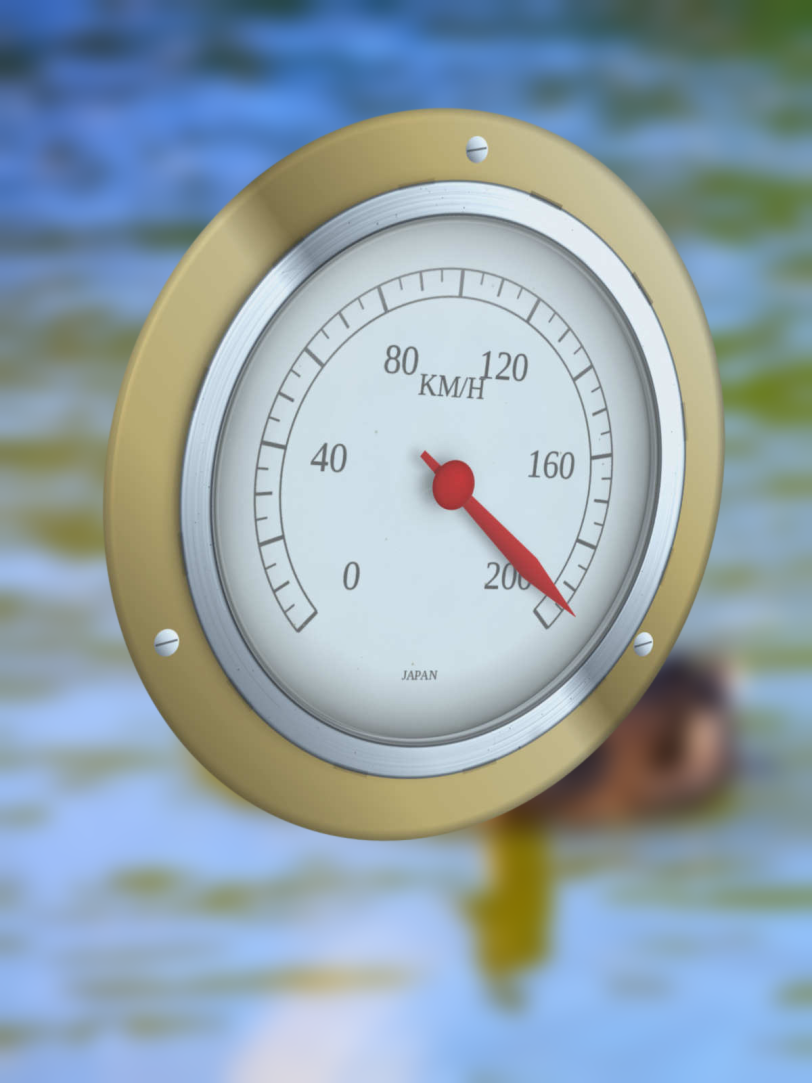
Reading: 195km/h
